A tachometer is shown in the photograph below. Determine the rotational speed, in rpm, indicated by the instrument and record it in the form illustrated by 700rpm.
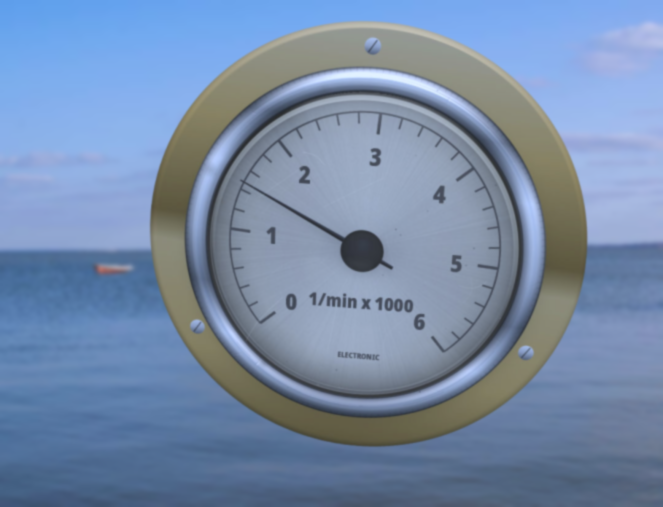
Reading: 1500rpm
